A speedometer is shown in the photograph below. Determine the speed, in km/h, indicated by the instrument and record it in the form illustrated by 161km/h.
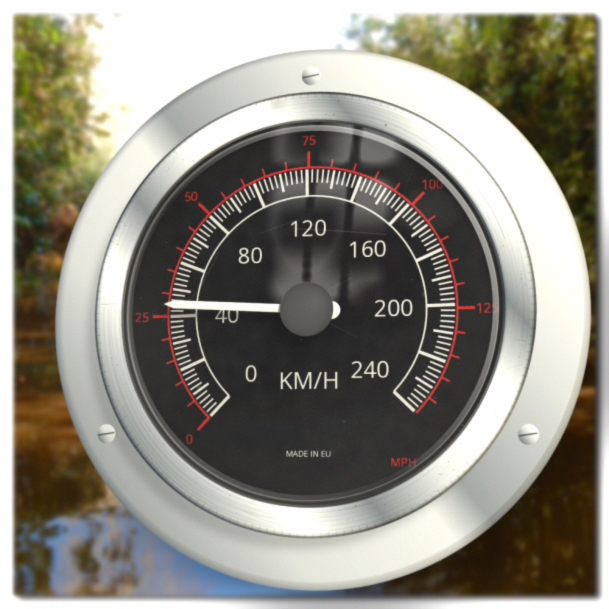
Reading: 44km/h
